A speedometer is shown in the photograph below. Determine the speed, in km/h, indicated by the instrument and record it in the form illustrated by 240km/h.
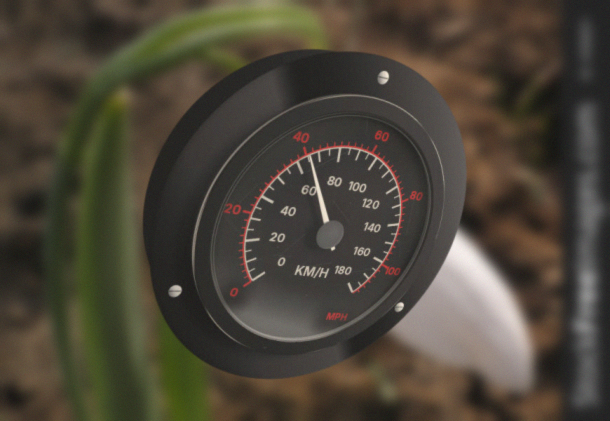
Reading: 65km/h
